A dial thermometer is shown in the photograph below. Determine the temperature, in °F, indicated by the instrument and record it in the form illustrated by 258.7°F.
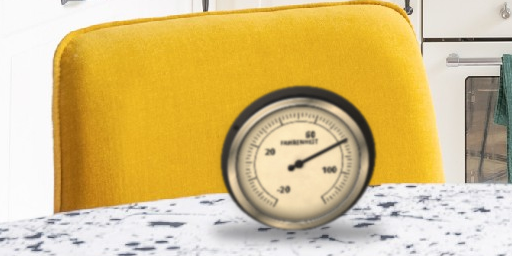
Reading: 80°F
